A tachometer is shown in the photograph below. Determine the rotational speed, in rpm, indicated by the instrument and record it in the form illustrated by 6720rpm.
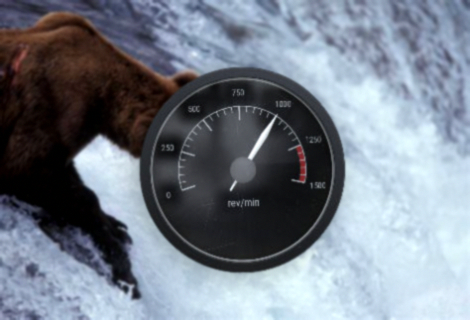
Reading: 1000rpm
